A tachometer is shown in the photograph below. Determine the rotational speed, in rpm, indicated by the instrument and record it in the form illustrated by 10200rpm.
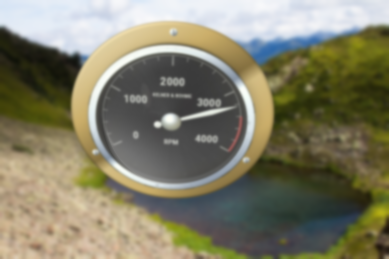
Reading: 3200rpm
